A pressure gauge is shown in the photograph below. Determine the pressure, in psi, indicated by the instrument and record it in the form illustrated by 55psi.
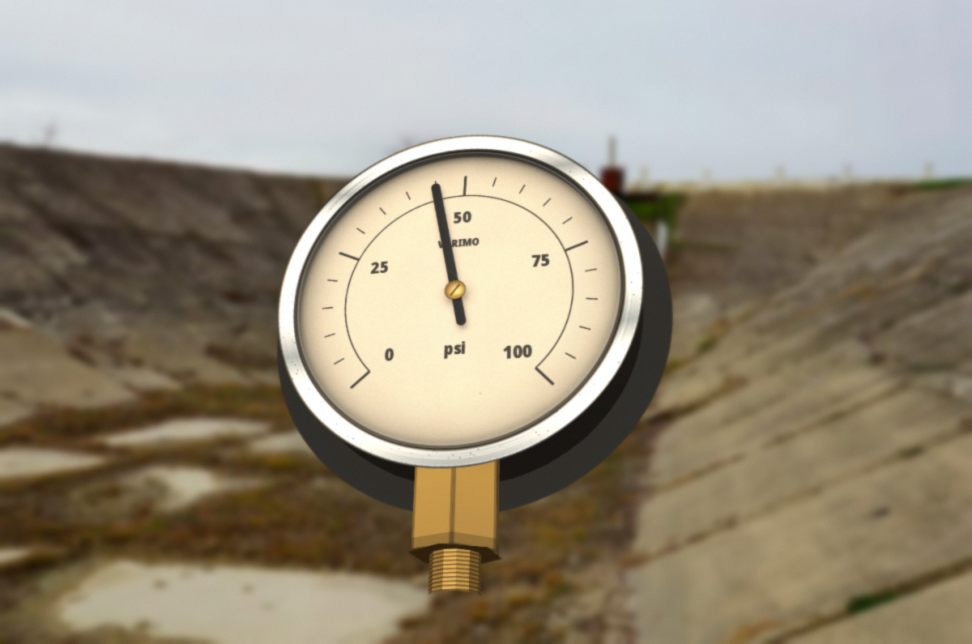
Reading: 45psi
